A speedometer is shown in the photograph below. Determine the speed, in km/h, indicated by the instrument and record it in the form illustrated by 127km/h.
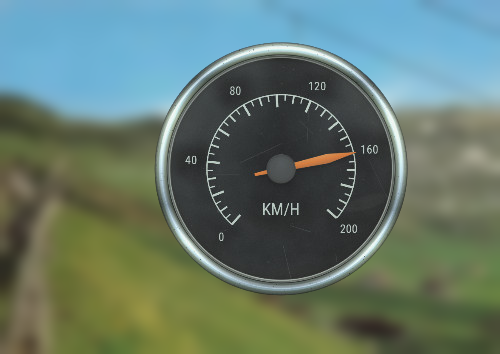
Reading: 160km/h
